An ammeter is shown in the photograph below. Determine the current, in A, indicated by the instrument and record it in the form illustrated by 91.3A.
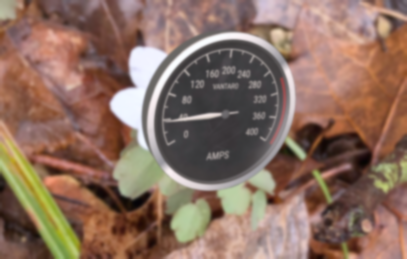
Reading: 40A
